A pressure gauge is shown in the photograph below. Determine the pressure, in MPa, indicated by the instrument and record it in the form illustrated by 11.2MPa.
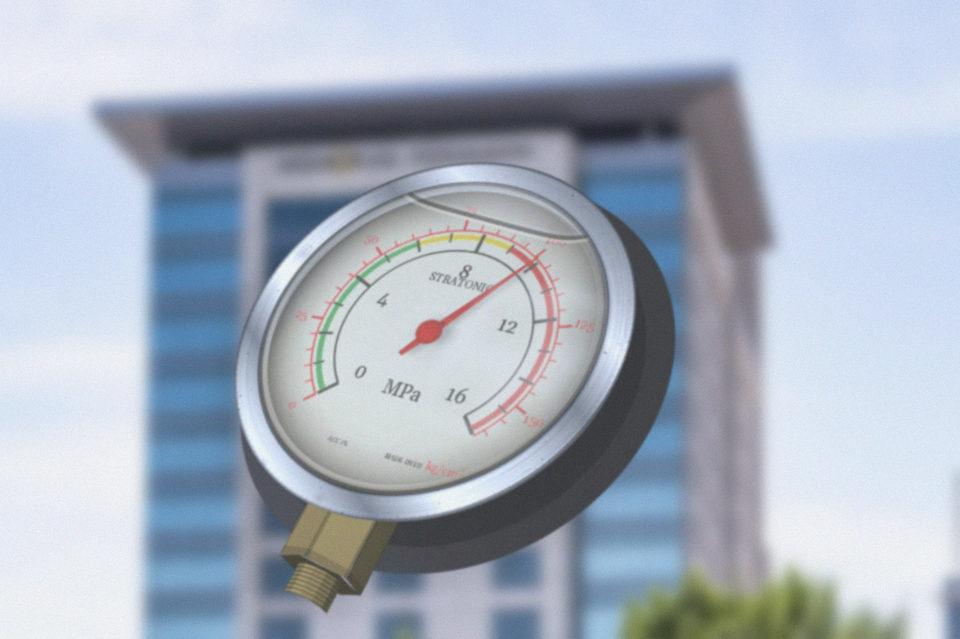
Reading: 10MPa
